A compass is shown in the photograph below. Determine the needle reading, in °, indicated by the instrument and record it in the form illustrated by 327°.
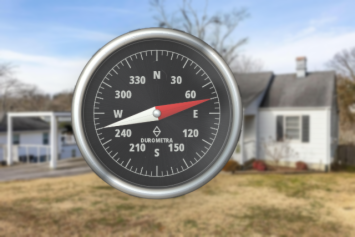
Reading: 75°
